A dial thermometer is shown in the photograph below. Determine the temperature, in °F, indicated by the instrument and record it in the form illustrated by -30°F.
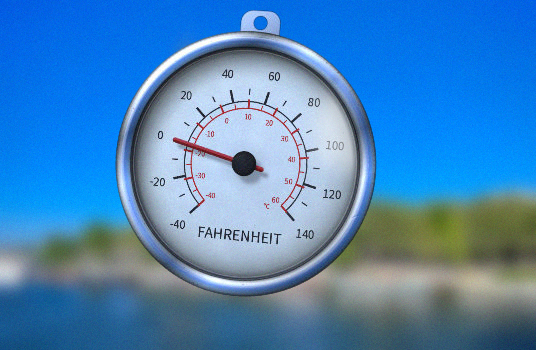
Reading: 0°F
